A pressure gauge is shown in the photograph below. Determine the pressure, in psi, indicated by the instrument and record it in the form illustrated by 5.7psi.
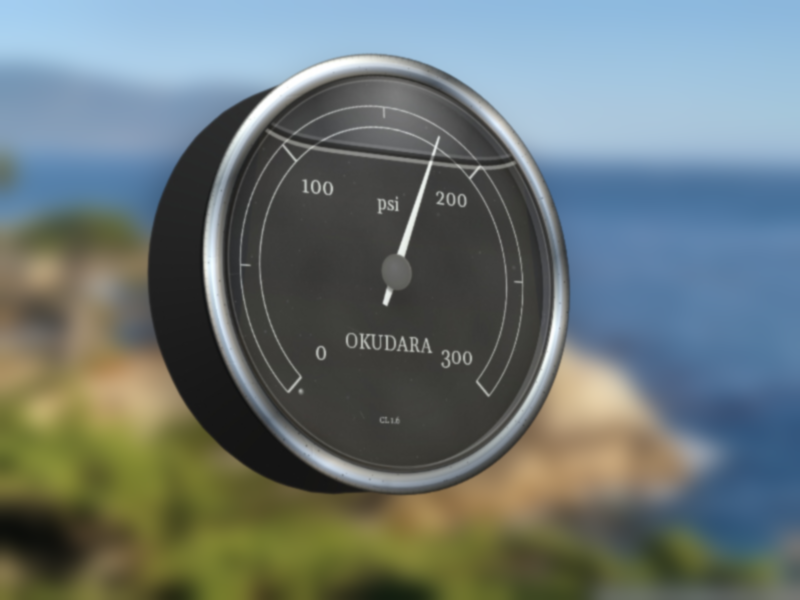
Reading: 175psi
